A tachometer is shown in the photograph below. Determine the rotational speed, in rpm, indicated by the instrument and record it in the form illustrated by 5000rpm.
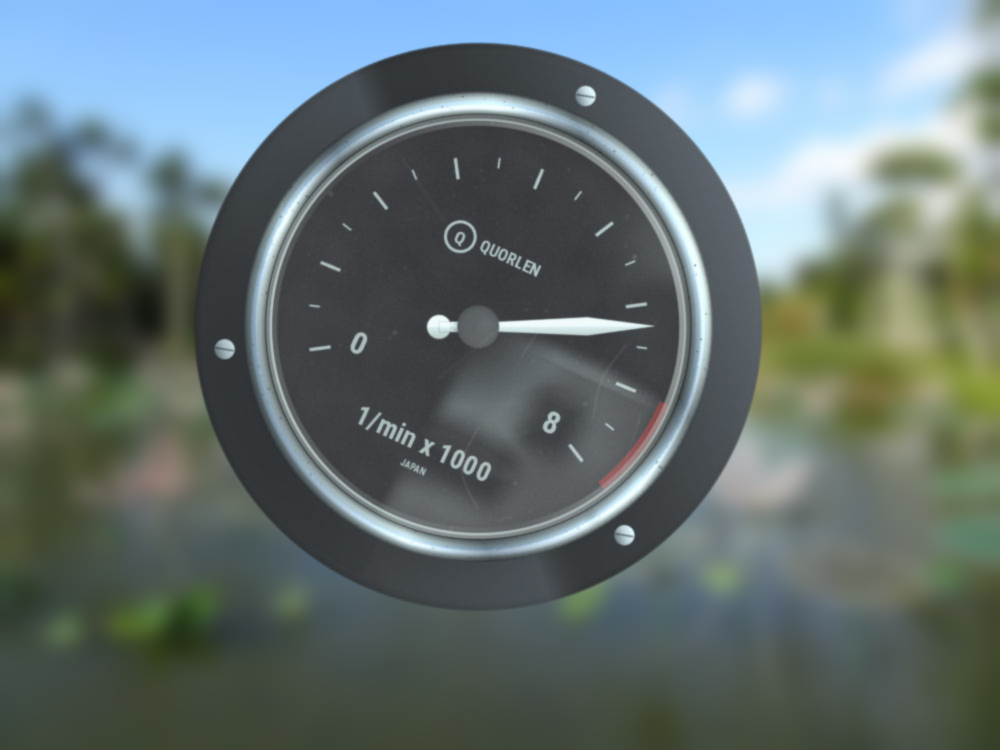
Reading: 6250rpm
